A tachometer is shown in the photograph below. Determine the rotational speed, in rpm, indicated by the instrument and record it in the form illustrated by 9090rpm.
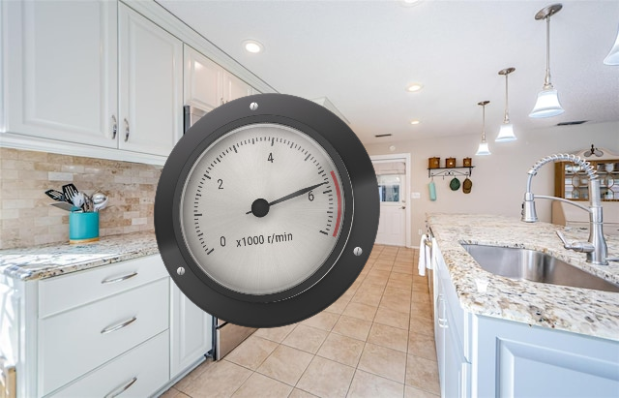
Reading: 5800rpm
